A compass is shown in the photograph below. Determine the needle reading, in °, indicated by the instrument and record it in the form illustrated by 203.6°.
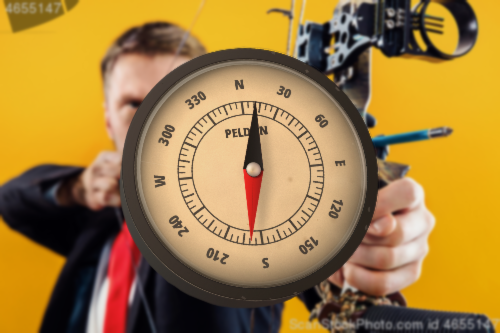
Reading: 190°
